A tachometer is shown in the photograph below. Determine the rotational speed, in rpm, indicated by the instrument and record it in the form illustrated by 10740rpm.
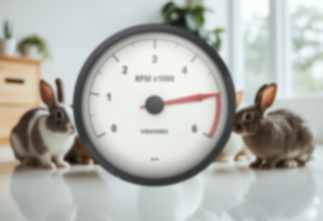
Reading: 5000rpm
